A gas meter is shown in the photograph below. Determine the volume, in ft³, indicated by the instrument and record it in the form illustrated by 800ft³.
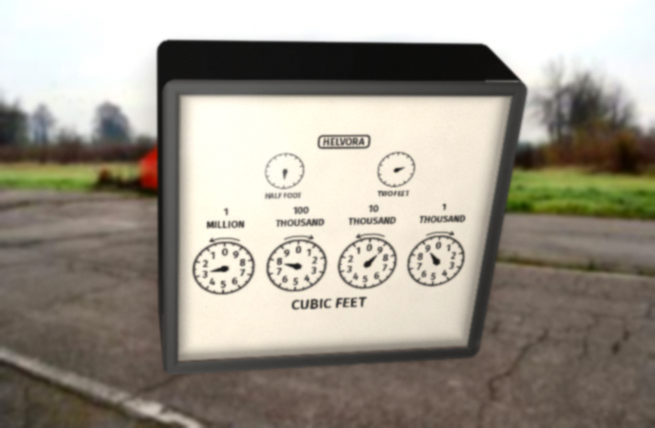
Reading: 278900ft³
